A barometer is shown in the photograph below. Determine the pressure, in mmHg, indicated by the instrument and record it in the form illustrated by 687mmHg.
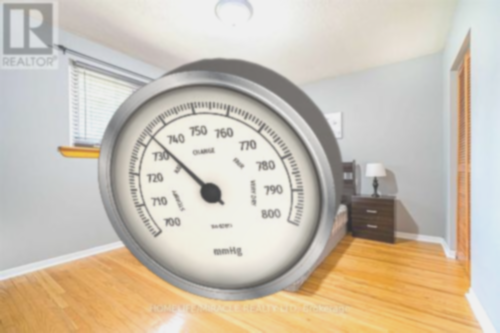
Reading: 735mmHg
